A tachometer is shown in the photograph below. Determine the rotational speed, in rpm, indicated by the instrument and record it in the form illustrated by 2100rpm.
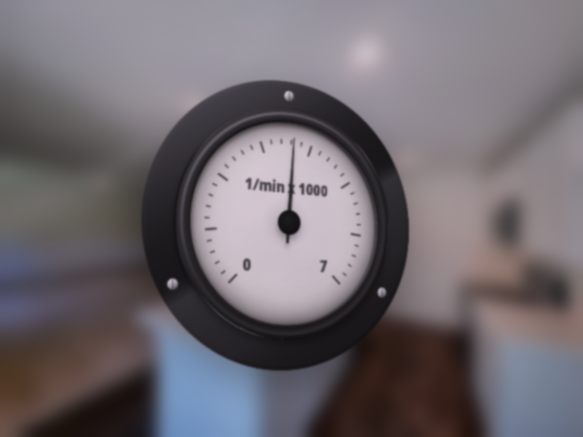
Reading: 3600rpm
